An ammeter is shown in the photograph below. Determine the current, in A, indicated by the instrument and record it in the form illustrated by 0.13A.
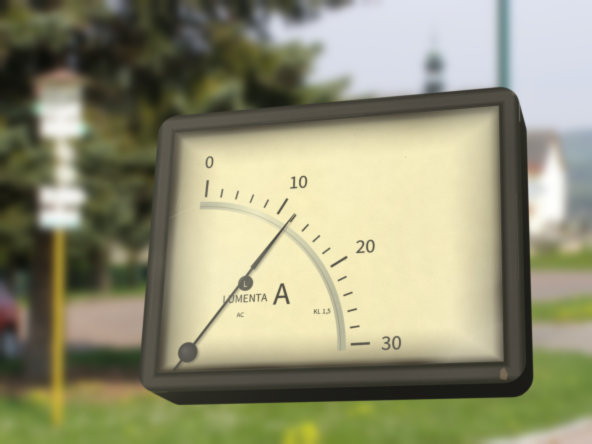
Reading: 12A
